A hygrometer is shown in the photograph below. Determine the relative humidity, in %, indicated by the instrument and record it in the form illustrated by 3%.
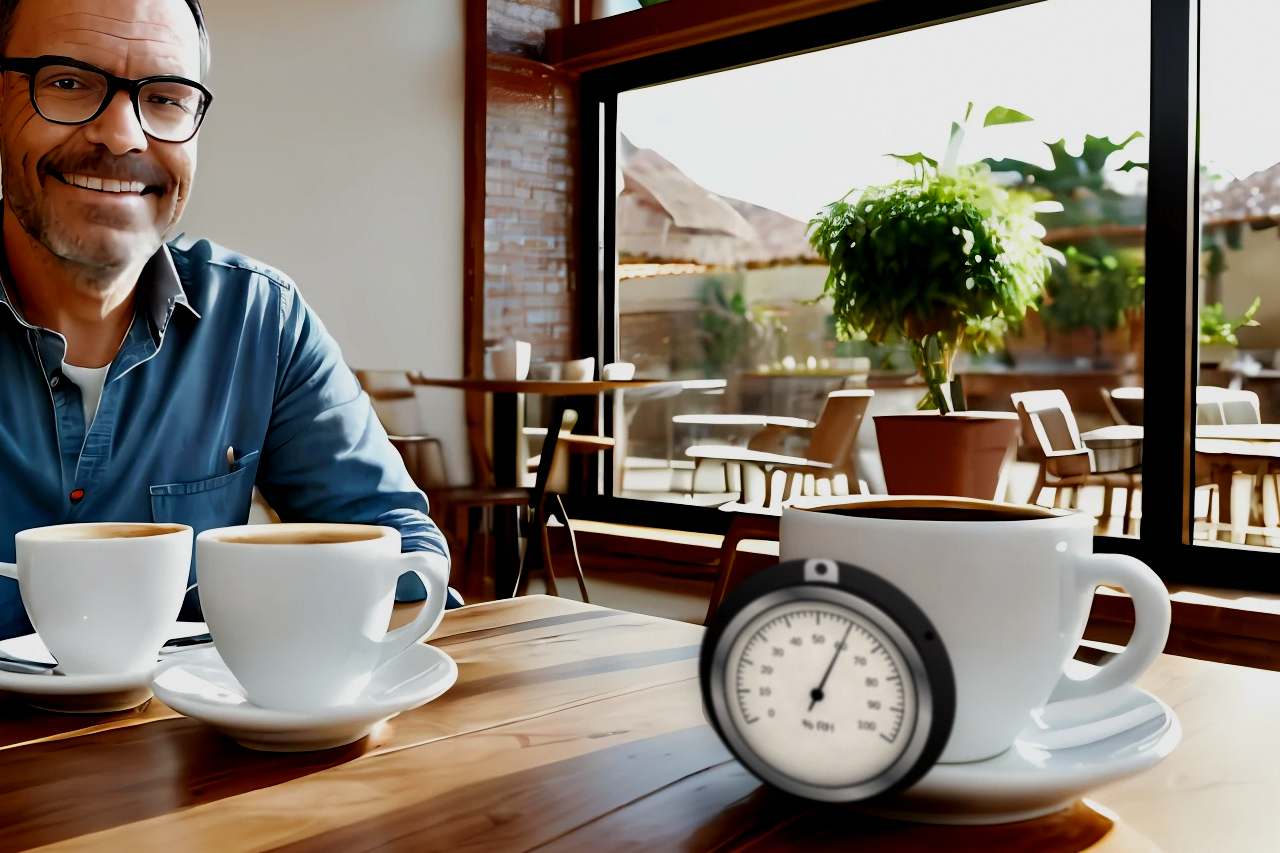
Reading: 60%
